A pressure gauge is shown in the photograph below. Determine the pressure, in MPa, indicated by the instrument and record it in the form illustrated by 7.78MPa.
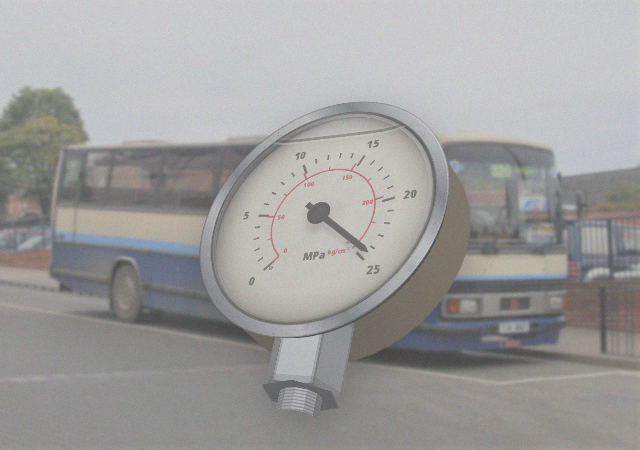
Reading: 24.5MPa
